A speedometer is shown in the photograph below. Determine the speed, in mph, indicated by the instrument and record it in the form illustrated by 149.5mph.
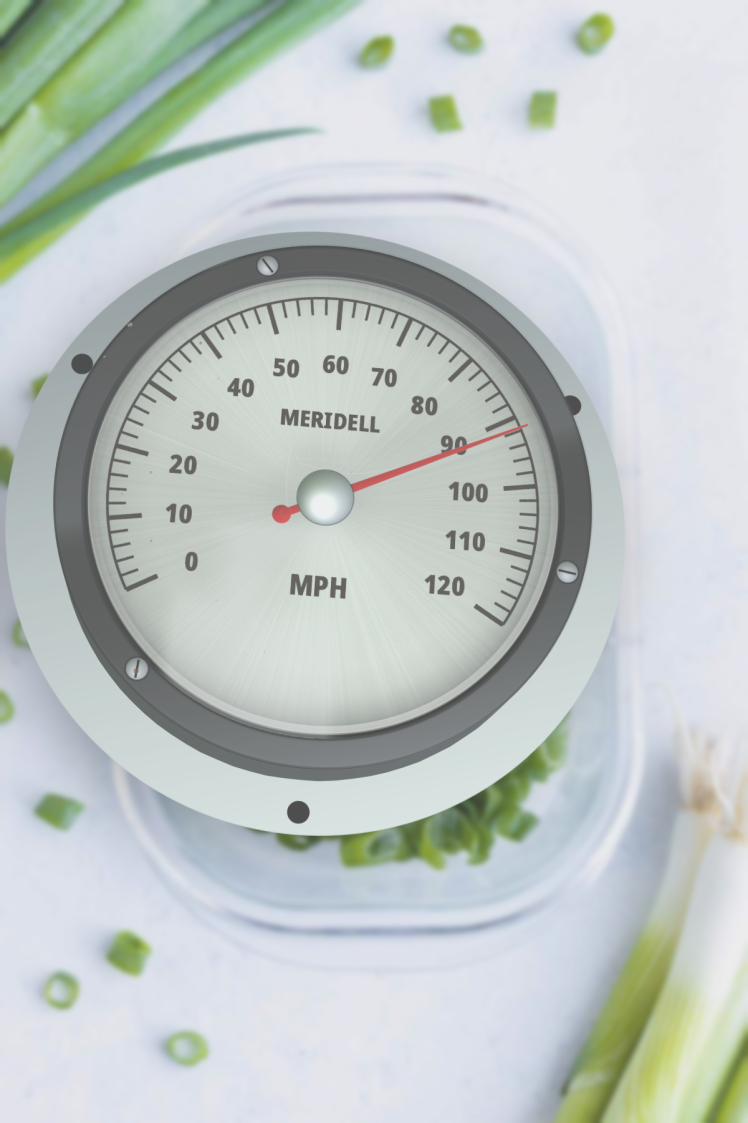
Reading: 92mph
